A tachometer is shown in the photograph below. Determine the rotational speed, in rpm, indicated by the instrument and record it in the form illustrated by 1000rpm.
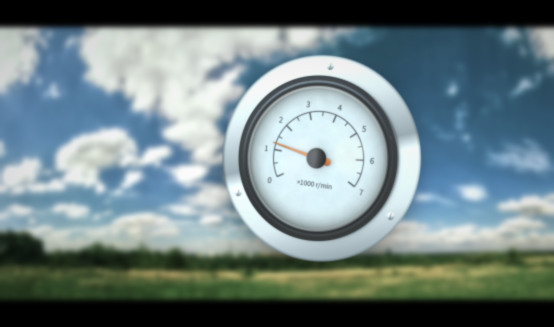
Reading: 1250rpm
